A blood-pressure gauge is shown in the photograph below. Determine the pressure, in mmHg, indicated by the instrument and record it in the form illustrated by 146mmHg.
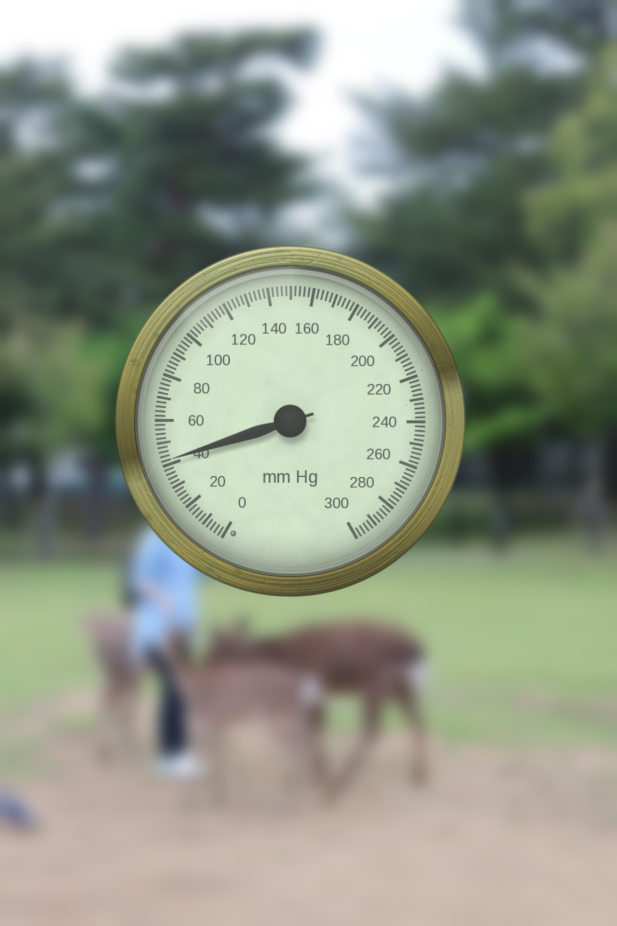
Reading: 42mmHg
